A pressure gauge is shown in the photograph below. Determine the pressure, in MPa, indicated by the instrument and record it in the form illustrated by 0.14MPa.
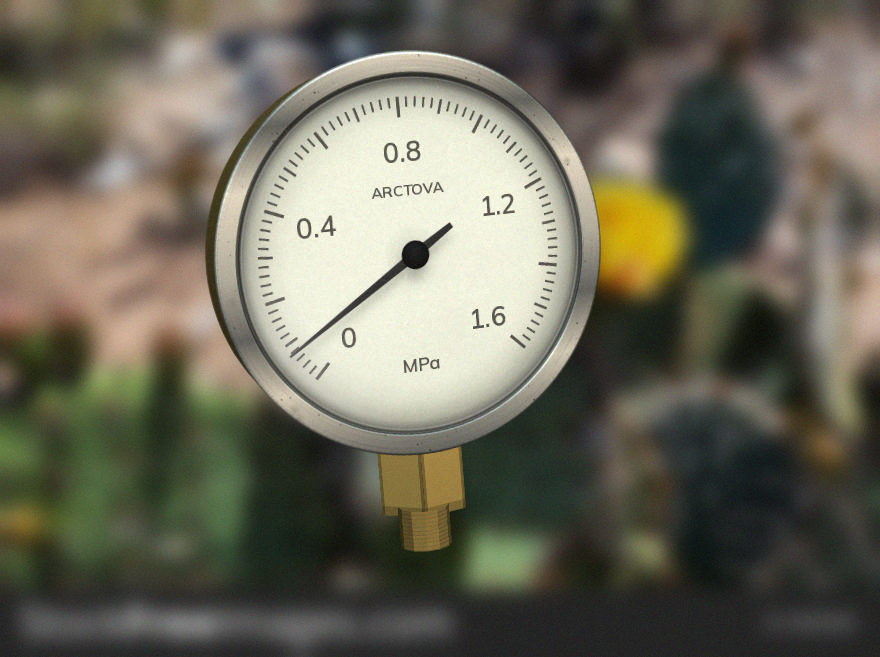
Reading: 0.08MPa
